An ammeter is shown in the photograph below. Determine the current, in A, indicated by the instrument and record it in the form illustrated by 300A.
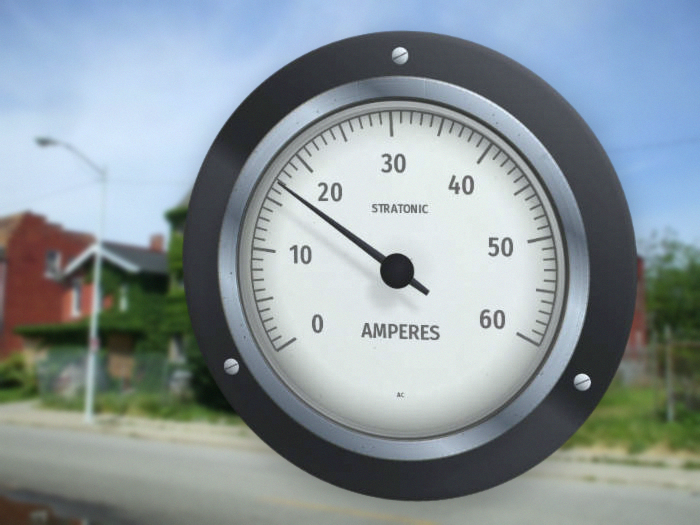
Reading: 17A
